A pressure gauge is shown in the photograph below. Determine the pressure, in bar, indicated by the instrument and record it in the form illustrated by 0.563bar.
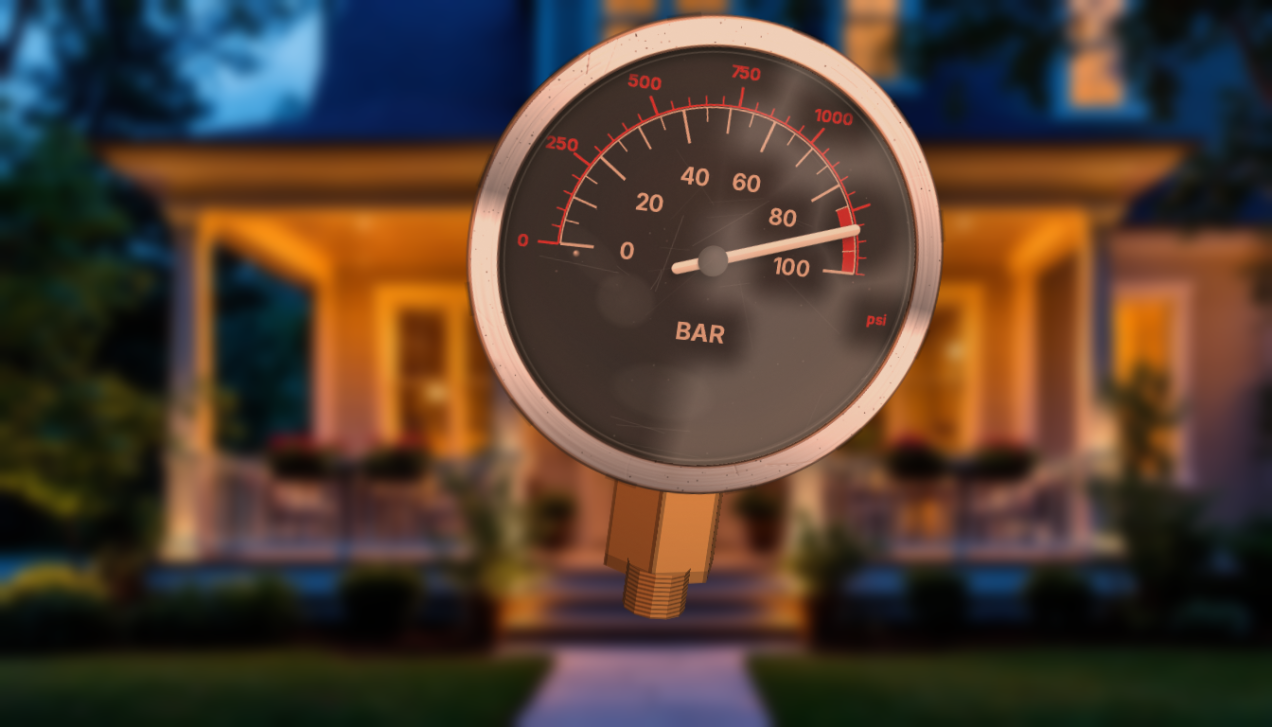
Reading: 90bar
